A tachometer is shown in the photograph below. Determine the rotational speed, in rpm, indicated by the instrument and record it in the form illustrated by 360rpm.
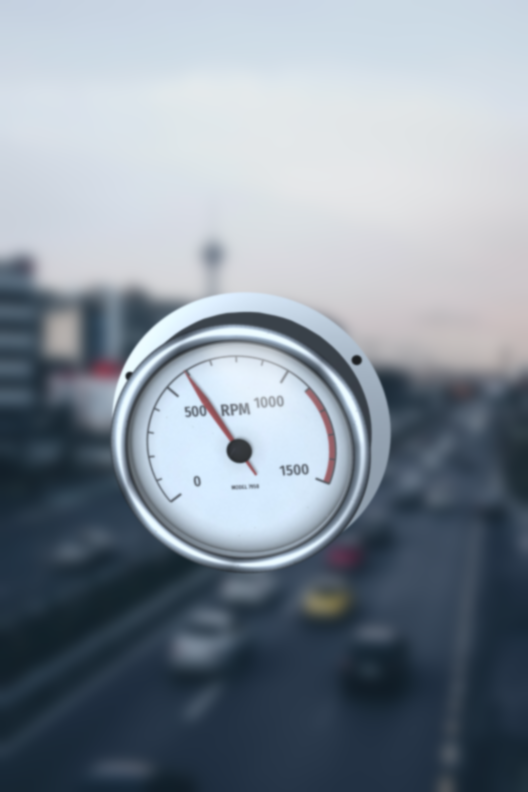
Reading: 600rpm
